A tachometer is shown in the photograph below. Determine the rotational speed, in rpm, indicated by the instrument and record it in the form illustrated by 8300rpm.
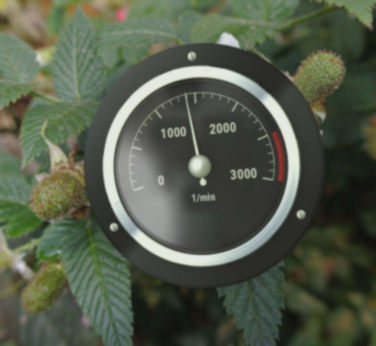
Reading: 1400rpm
